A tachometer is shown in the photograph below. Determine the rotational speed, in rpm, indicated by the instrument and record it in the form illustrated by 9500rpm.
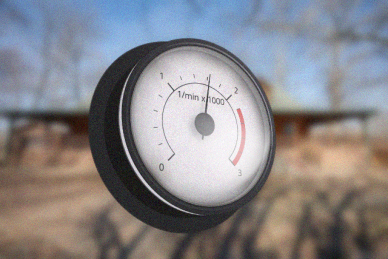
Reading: 1600rpm
